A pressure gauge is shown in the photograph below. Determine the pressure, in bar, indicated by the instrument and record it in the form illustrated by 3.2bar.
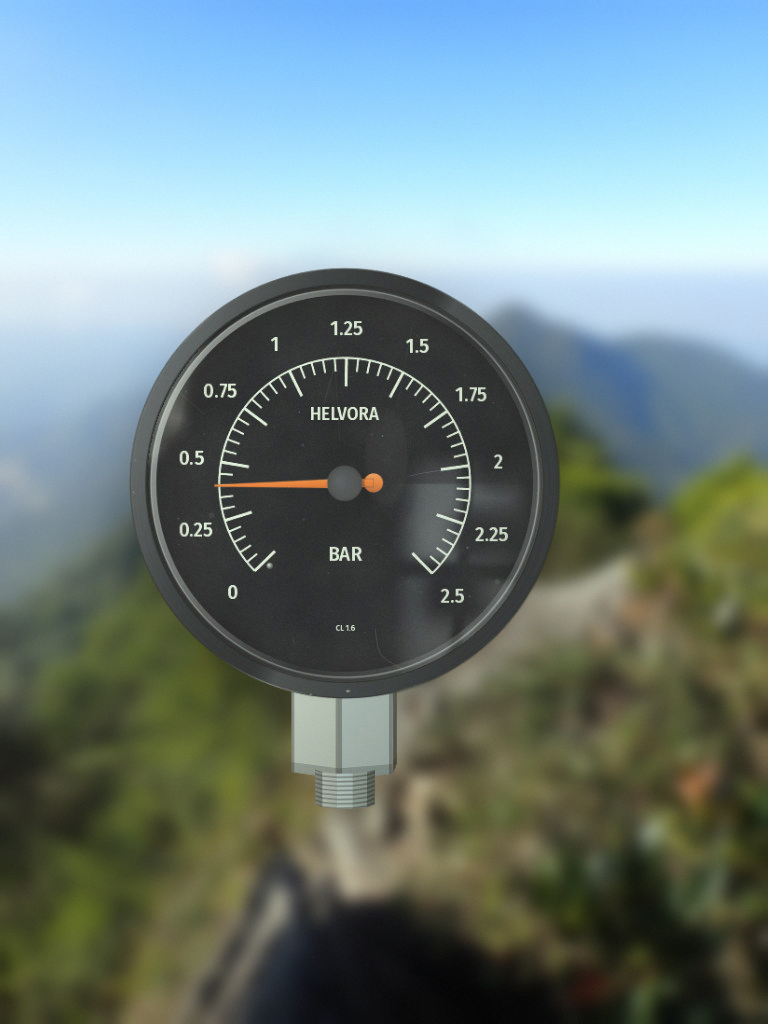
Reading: 0.4bar
